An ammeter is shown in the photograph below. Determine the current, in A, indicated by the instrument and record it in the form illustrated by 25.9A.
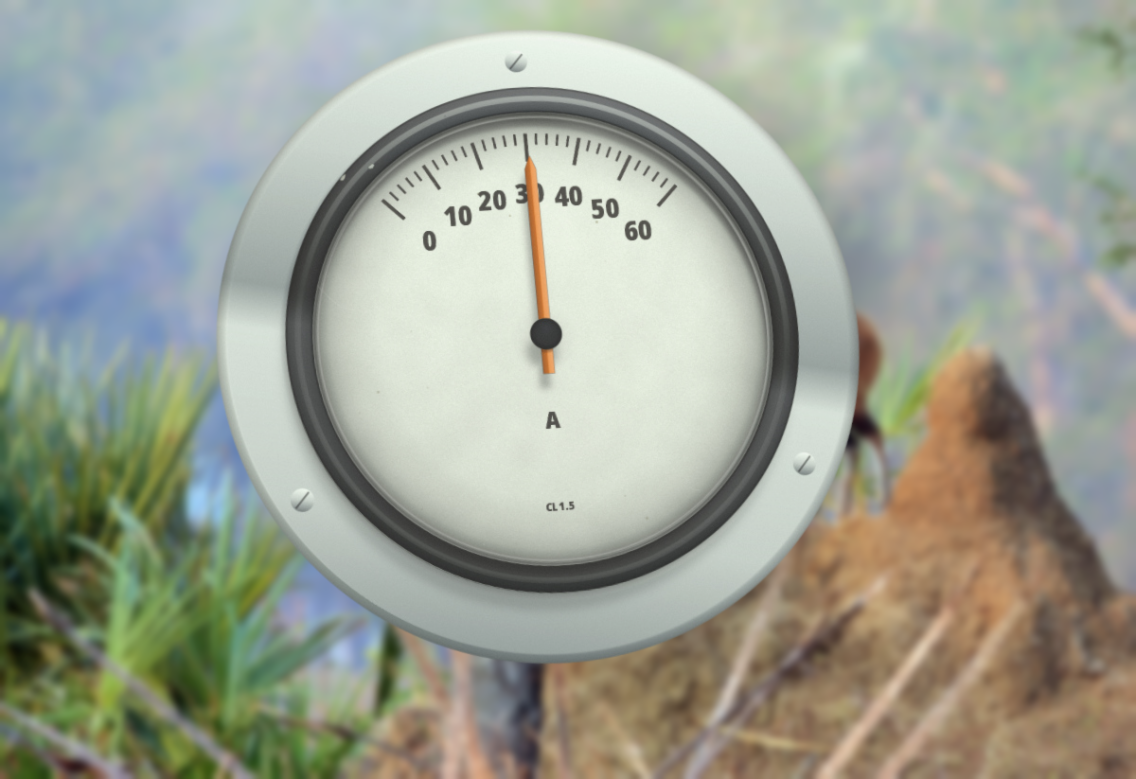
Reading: 30A
